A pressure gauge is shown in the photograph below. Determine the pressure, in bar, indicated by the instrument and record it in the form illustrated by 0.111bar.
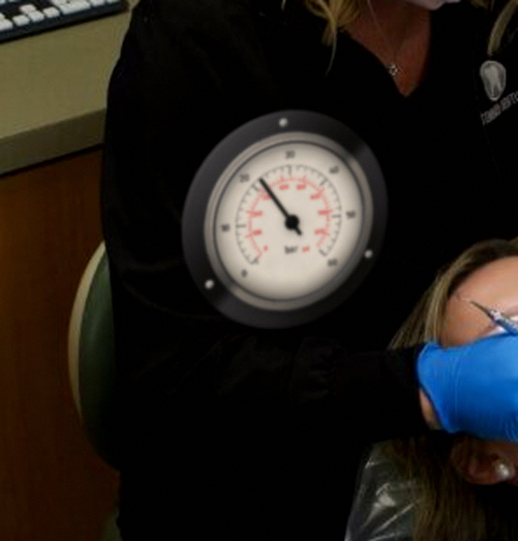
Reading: 22bar
